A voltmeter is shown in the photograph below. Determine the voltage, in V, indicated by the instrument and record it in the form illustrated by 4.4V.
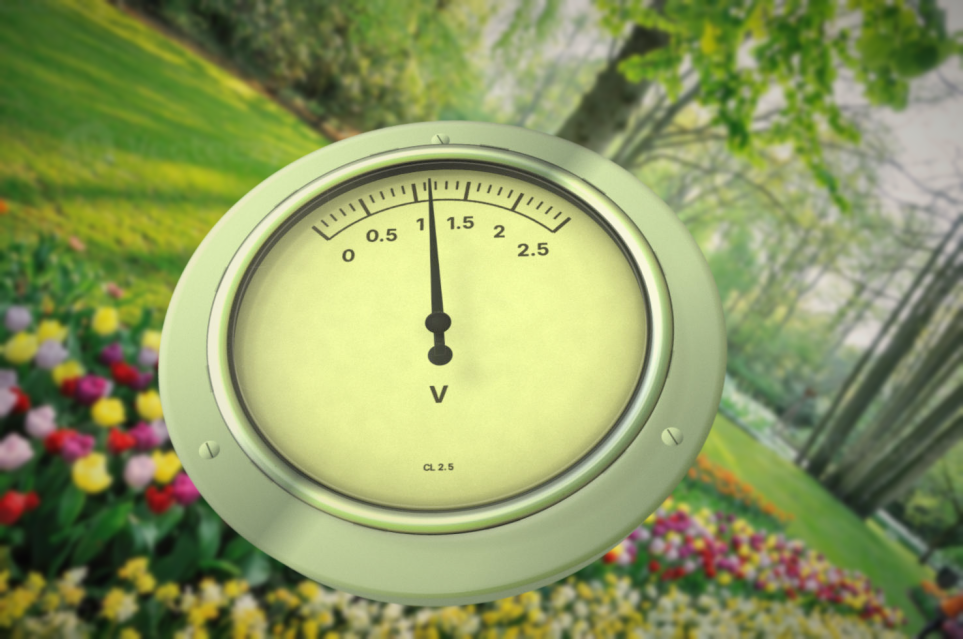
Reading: 1.15V
